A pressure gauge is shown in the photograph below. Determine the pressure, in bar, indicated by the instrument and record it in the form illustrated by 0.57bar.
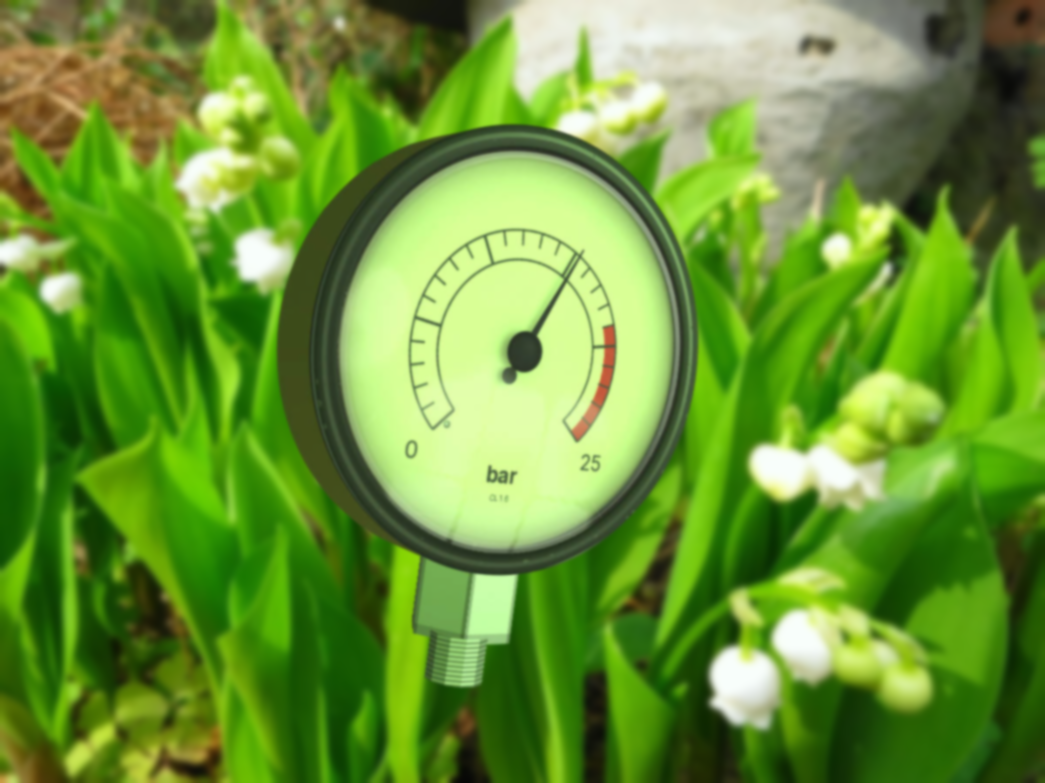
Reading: 15bar
